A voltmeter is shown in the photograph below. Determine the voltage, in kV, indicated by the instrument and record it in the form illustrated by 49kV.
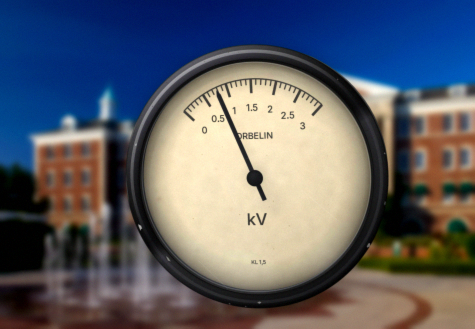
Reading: 0.8kV
